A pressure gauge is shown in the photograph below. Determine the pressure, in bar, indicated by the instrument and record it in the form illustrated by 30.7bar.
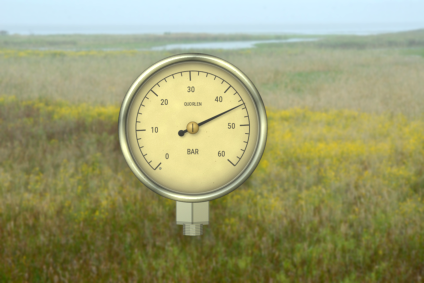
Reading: 45bar
